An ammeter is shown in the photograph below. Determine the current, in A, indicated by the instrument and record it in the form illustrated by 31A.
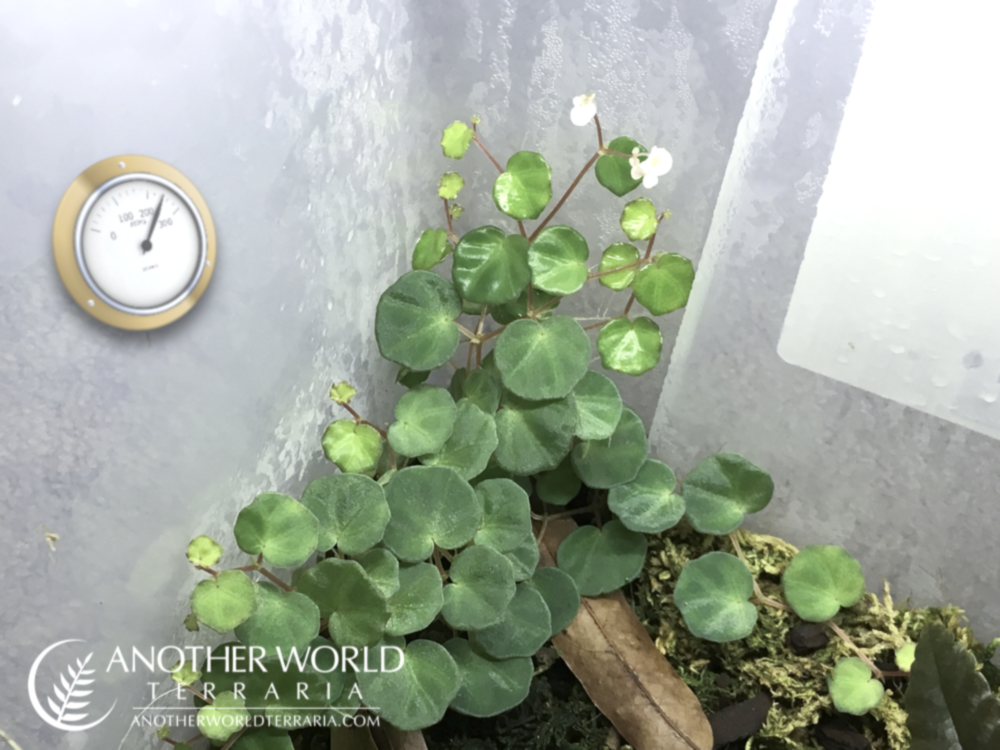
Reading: 240A
